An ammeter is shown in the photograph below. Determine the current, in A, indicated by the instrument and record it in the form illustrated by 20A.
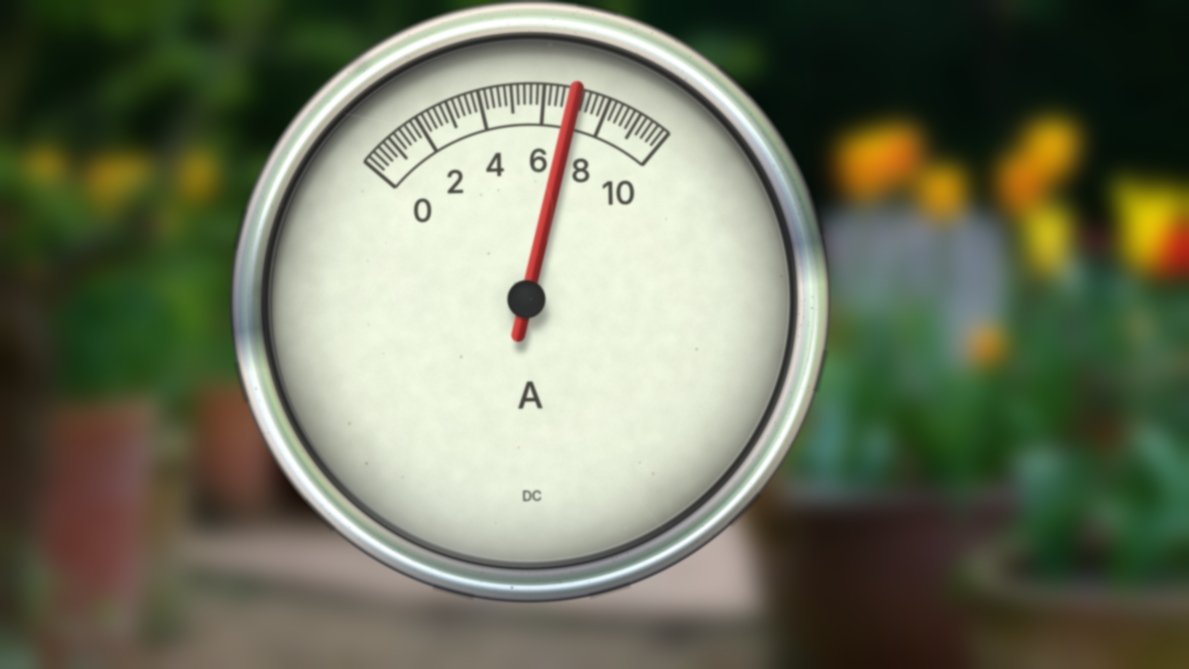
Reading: 7A
